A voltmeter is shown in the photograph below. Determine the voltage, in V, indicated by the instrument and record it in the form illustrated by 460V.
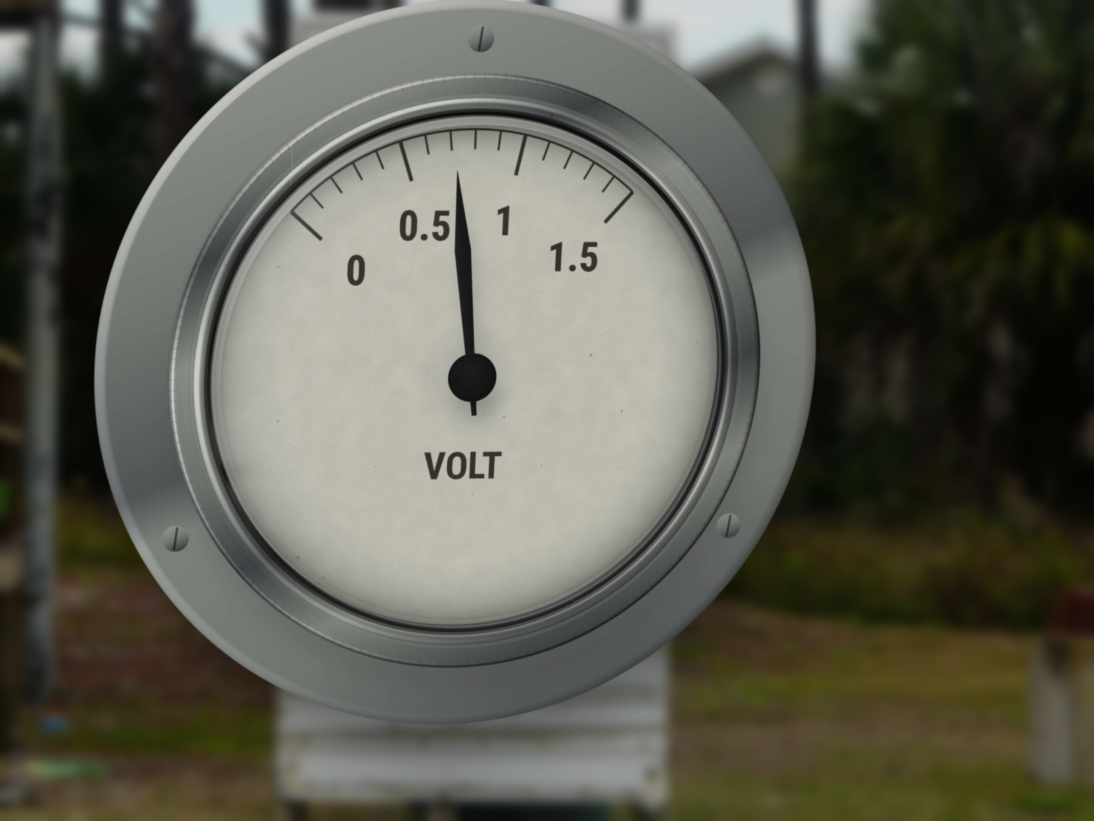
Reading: 0.7V
